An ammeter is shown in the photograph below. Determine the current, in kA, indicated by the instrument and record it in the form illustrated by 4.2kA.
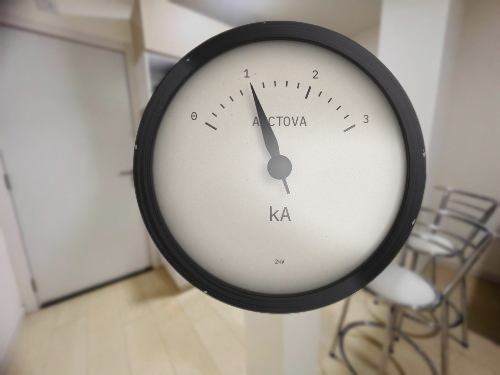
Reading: 1kA
